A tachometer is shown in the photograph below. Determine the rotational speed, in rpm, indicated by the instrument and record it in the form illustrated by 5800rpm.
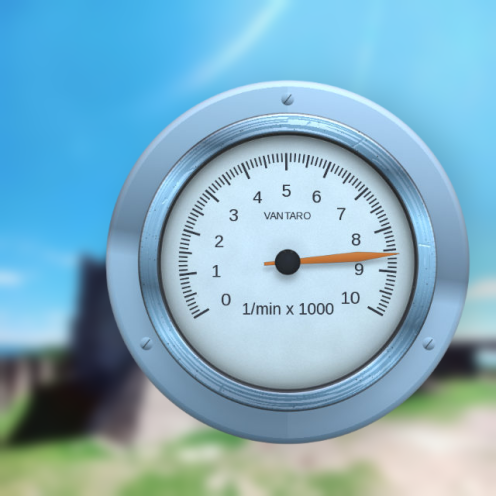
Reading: 8600rpm
